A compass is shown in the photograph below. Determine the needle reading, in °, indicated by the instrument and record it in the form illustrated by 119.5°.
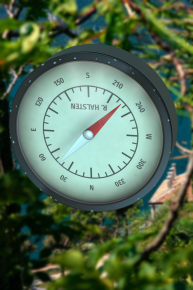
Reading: 225°
